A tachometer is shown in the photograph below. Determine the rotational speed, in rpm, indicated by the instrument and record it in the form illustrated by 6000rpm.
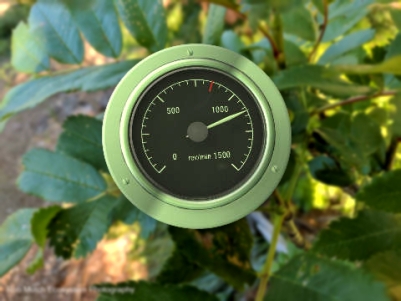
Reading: 1125rpm
